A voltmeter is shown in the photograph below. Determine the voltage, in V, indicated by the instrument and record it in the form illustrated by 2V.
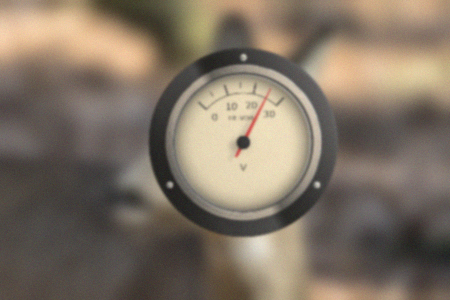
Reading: 25V
